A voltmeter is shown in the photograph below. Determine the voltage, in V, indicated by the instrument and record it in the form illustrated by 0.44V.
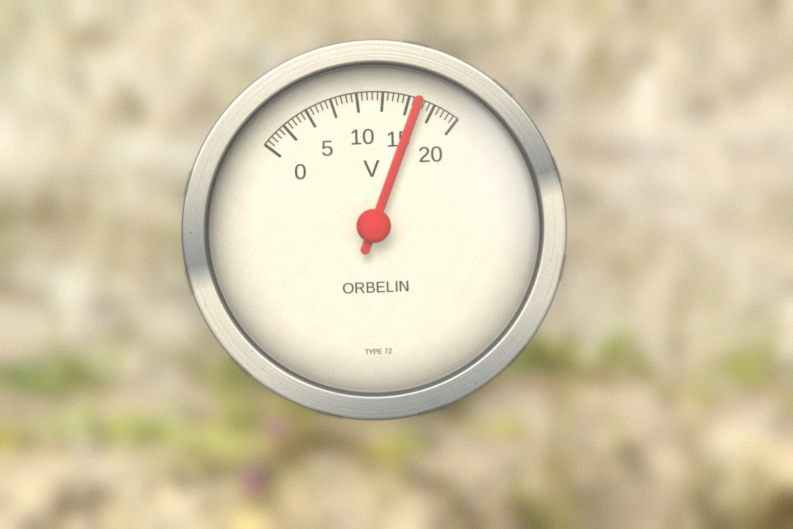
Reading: 16V
